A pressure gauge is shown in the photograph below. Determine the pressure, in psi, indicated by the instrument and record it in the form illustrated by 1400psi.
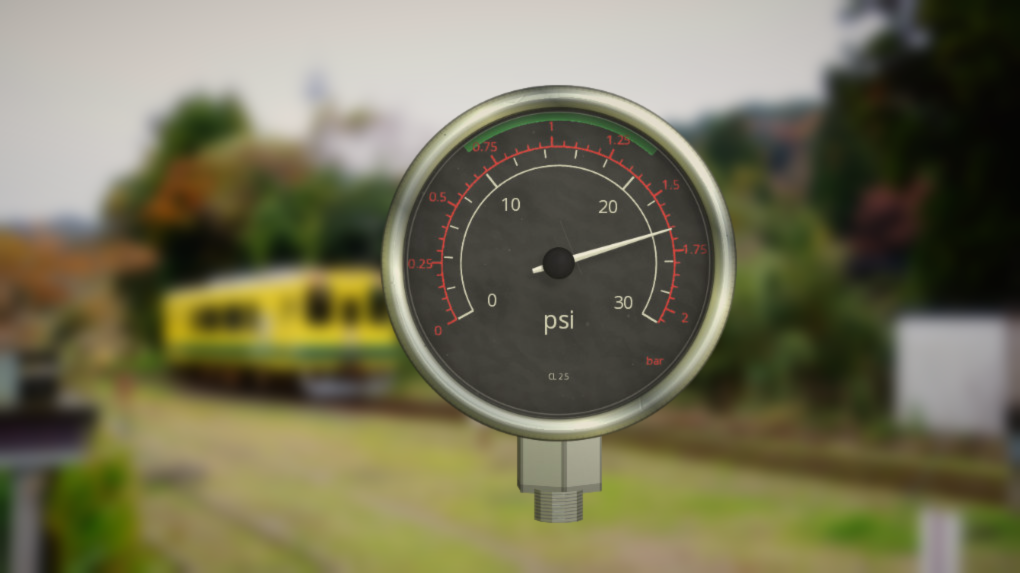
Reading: 24psi
